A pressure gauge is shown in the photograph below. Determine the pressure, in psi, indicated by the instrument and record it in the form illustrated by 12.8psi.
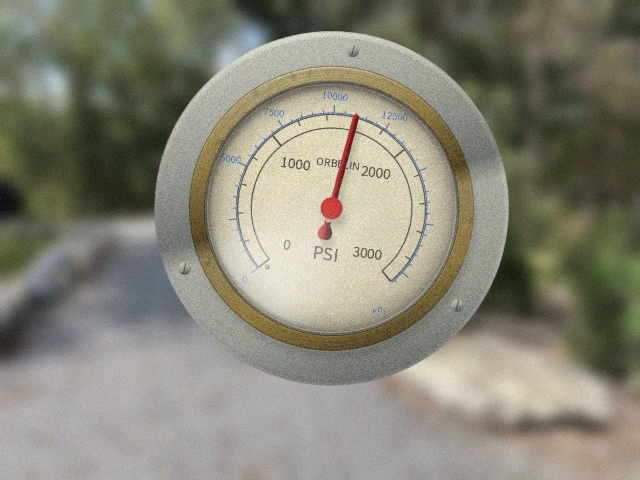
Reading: 1600psi
